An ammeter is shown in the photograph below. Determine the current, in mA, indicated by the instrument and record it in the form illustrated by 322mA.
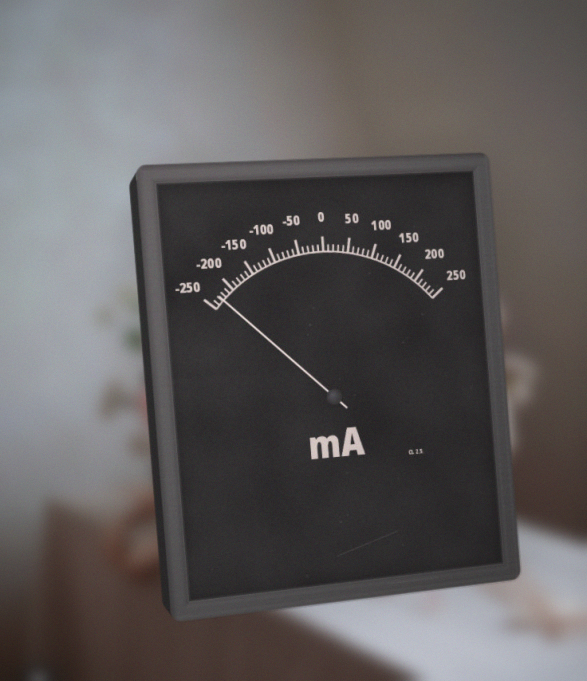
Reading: -230mA
